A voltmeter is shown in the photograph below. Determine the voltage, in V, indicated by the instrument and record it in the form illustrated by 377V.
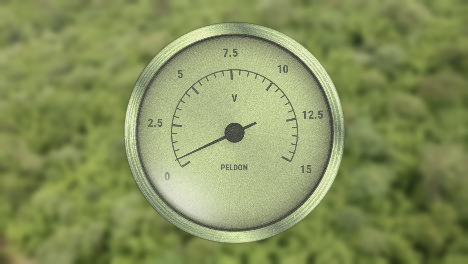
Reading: 0.5V
